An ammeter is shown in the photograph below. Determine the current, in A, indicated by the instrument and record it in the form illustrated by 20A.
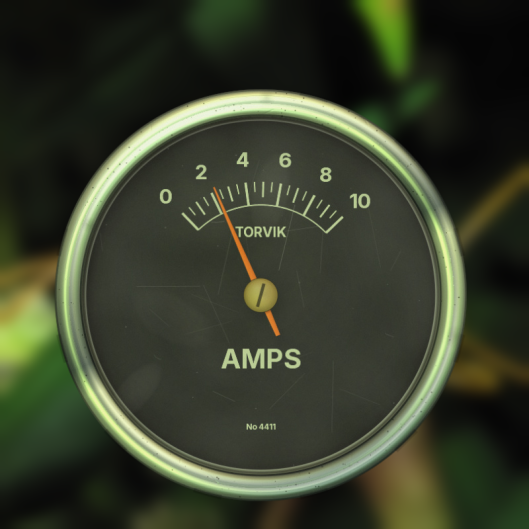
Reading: 2.25A
